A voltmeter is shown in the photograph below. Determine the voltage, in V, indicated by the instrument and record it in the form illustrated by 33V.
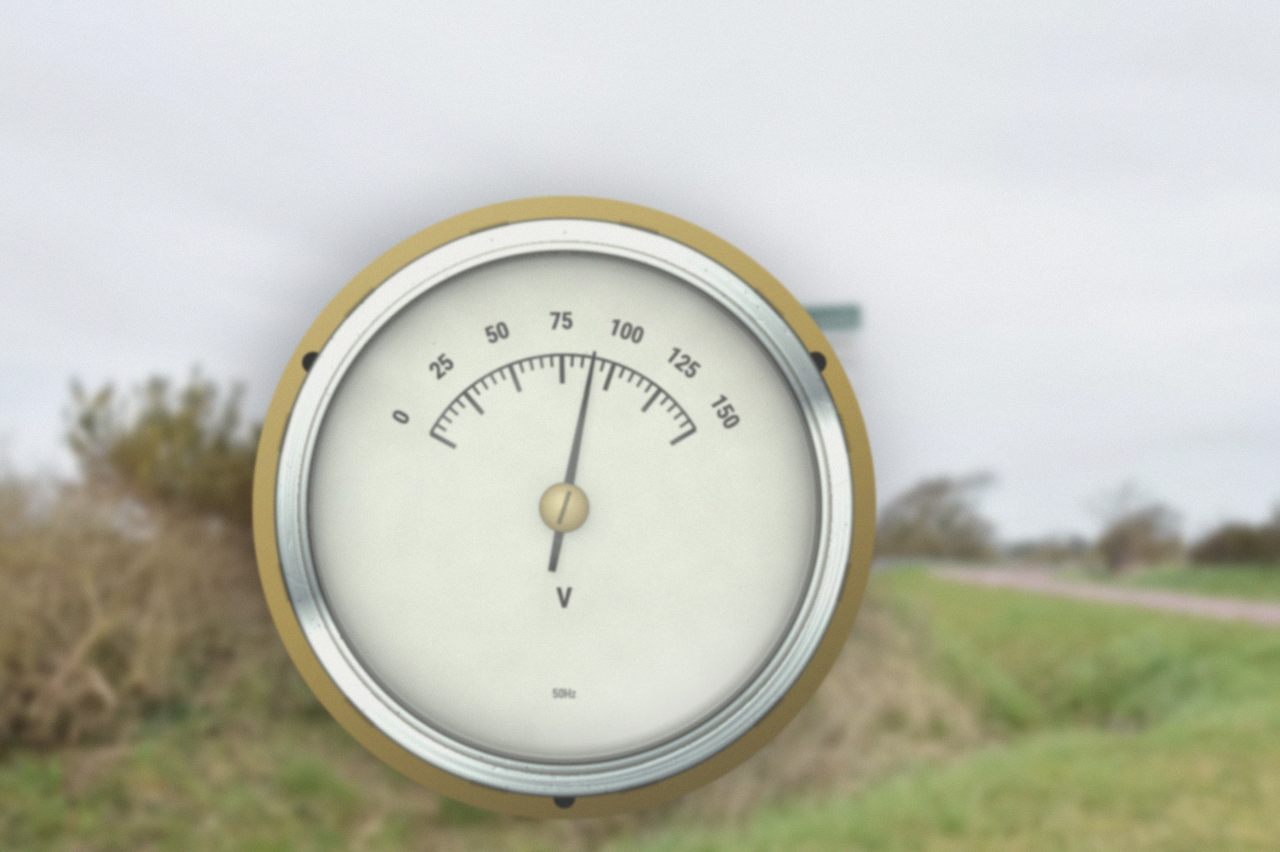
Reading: 90V
